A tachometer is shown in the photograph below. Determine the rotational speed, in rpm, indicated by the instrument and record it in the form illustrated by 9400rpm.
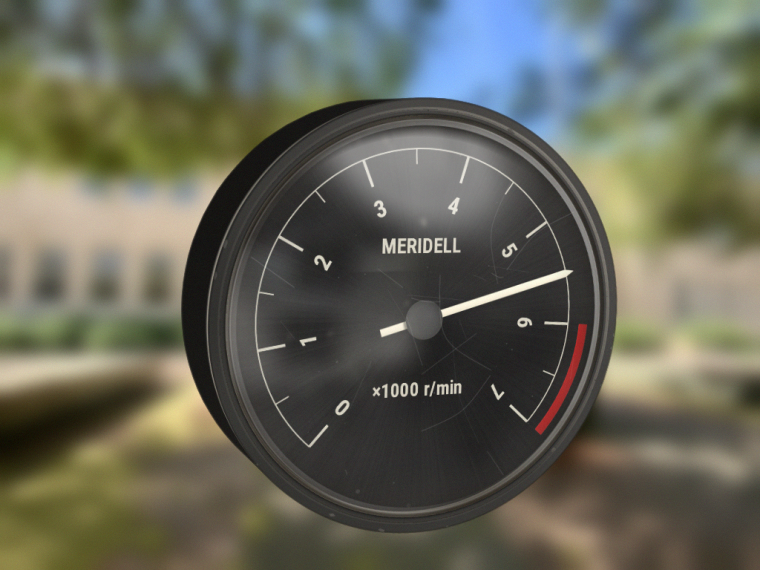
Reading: 5500rpm
